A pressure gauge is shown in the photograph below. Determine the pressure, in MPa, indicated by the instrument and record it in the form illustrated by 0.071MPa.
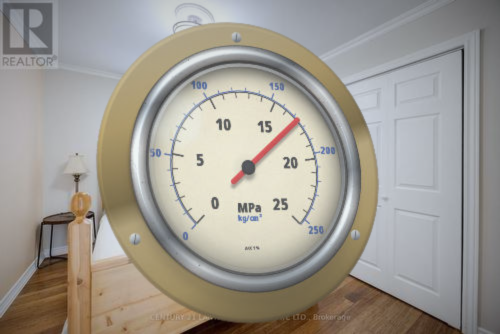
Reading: 17MPa
